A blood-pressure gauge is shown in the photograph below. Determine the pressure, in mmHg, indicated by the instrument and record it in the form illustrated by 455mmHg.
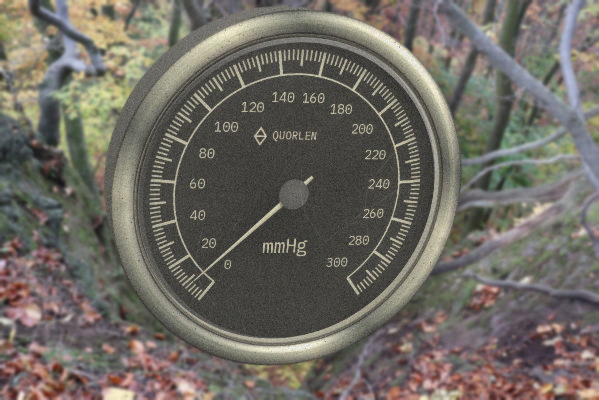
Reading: 10mmHg
